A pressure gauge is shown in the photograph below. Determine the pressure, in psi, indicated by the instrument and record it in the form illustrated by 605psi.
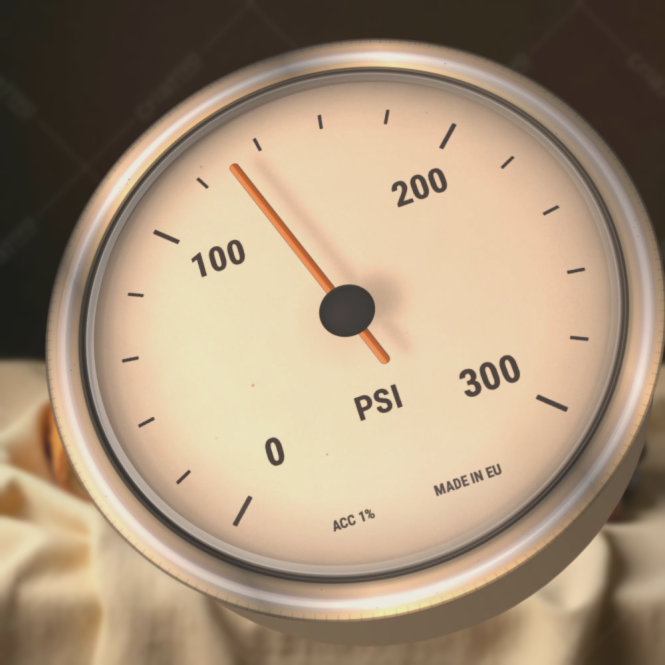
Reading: 130psi
